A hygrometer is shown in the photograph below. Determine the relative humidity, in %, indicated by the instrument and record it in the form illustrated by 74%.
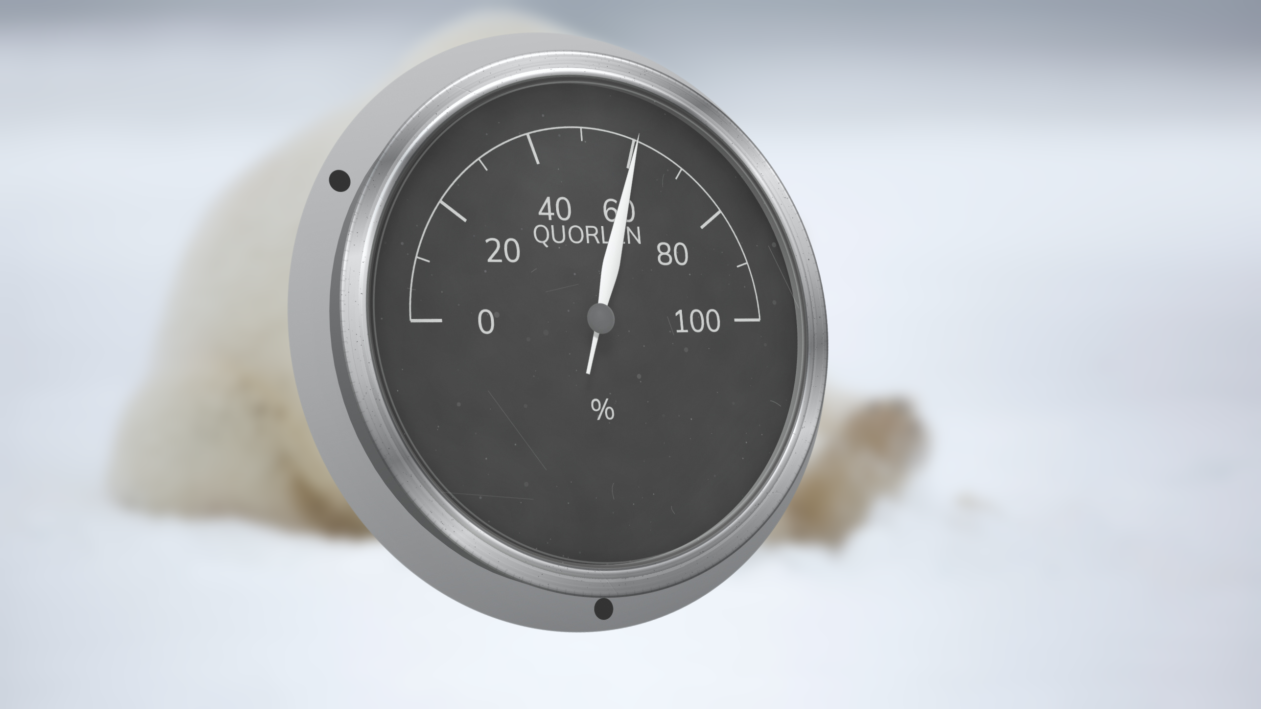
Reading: 60%
